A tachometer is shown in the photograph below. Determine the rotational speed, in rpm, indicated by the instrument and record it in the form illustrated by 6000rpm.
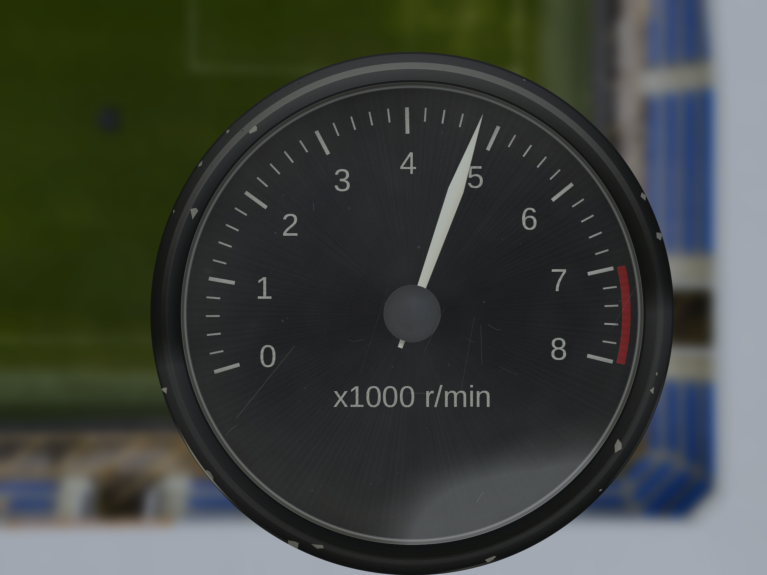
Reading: 4800rpm
